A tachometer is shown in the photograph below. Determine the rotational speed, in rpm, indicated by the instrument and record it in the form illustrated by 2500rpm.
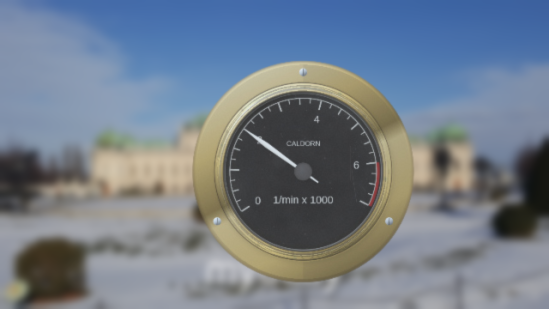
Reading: 2000rpm
